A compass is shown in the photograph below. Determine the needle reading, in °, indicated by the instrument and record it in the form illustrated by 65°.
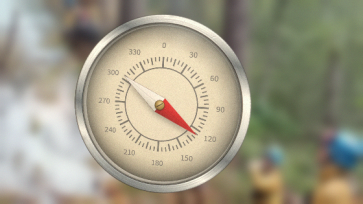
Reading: 125°
